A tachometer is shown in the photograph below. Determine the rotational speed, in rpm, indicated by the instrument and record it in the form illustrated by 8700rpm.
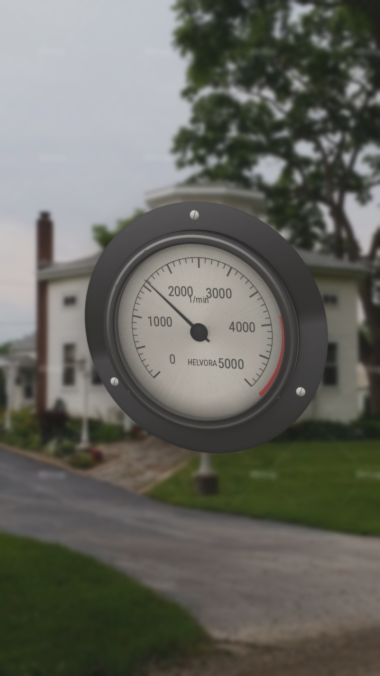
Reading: 1600rpm
